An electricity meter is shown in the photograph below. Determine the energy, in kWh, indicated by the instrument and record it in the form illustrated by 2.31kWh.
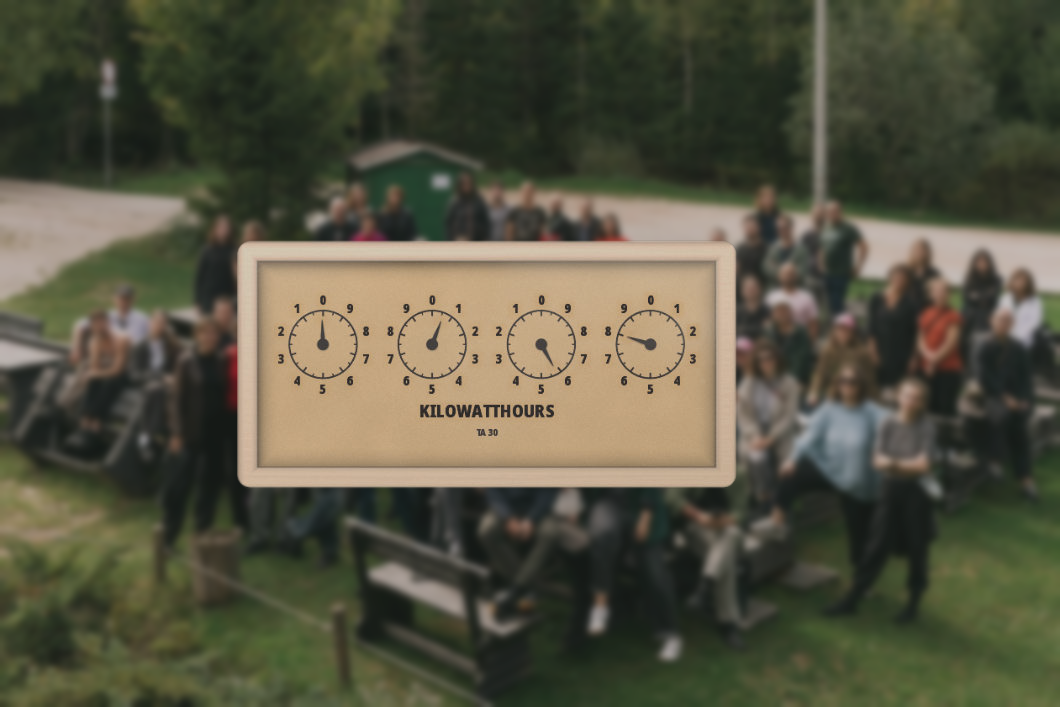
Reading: 58kWh
